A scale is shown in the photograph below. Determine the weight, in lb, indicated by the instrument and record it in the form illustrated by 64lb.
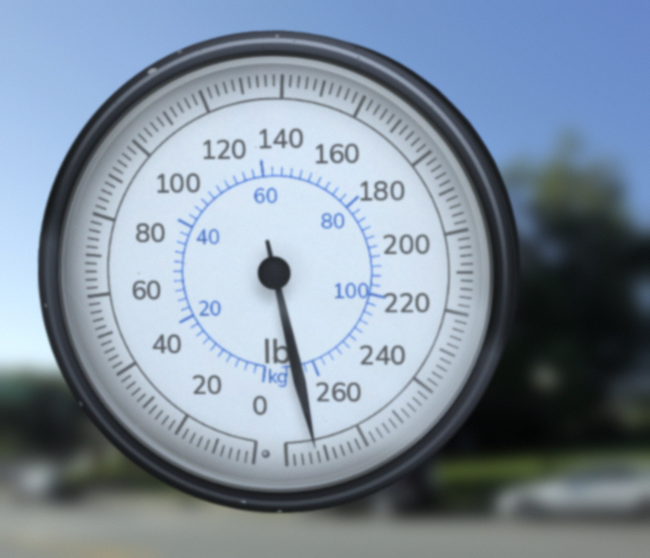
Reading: 272lb
